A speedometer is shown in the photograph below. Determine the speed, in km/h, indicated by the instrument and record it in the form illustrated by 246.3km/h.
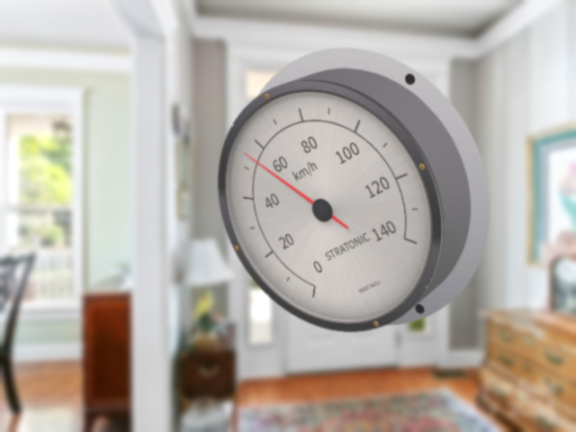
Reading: 55km/h
